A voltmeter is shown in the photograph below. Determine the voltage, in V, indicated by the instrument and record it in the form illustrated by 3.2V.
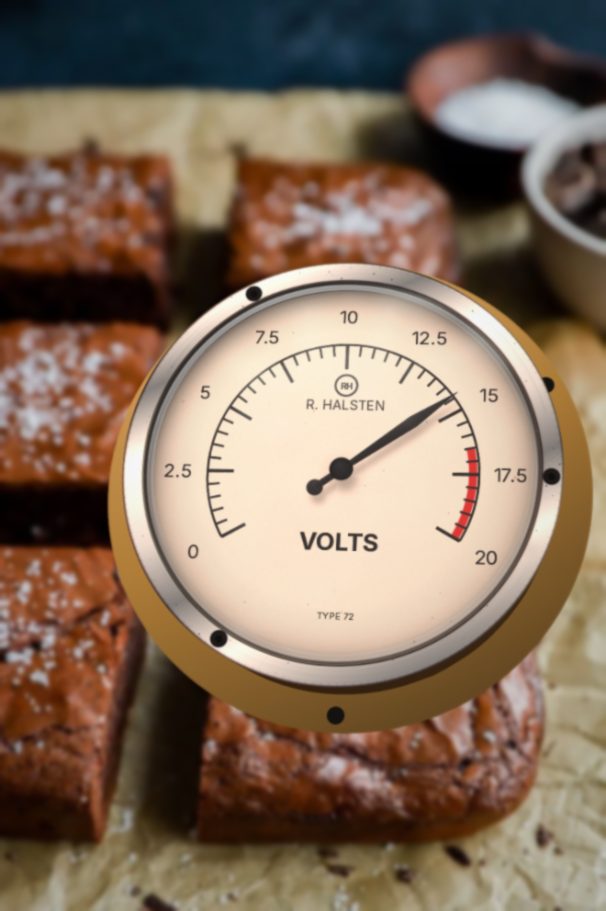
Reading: 14.5V
